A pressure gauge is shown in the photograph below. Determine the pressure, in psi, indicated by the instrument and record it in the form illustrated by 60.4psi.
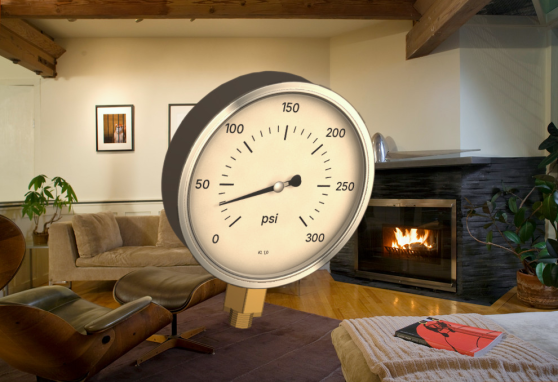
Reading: 30psi
